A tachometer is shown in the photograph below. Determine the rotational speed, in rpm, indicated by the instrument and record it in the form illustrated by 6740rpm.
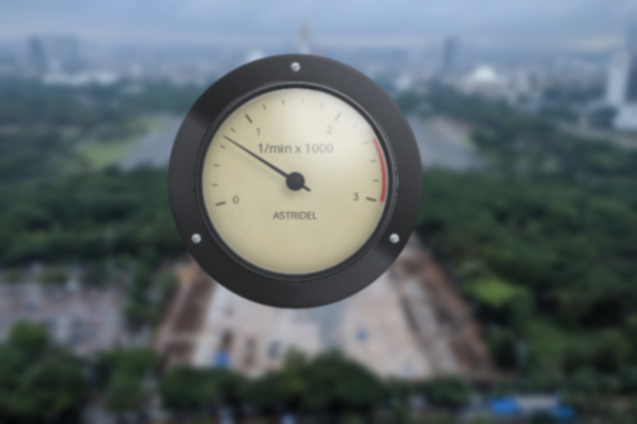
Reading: 700rpm
